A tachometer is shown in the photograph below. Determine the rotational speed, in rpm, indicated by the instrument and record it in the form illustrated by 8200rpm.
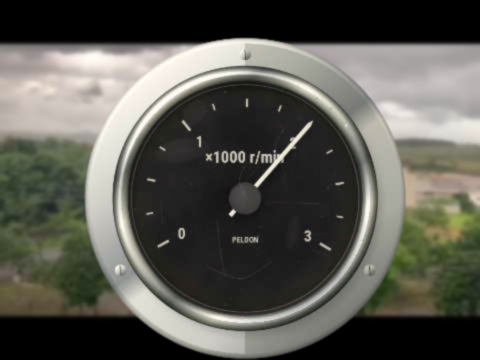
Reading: 2000rpm
